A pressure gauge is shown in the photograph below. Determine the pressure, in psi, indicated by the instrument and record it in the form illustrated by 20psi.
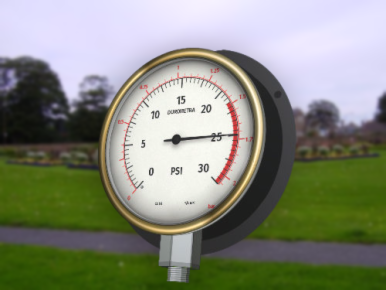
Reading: 25psi
